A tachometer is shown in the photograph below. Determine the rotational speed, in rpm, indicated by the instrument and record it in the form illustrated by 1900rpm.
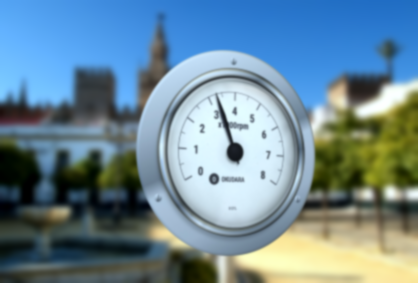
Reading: 3250rpm
